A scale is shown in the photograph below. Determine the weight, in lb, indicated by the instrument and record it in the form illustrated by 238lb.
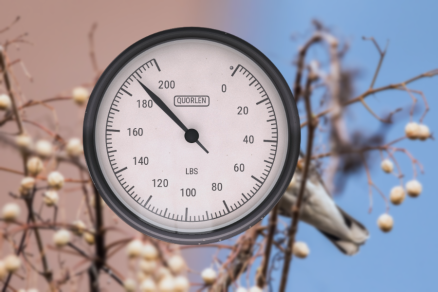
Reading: 188lb
